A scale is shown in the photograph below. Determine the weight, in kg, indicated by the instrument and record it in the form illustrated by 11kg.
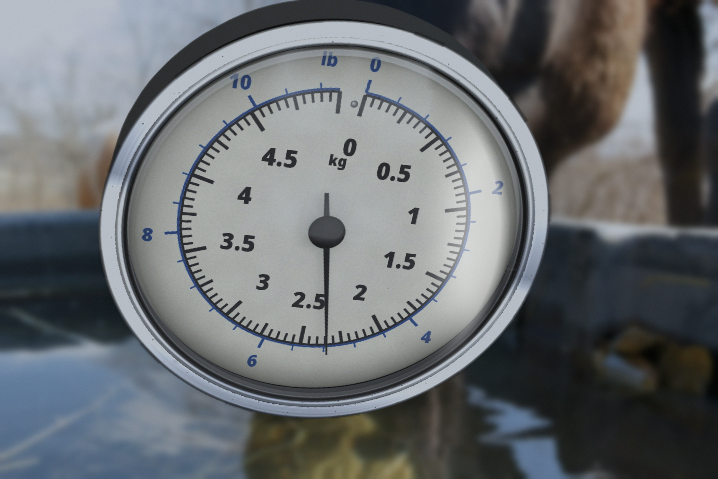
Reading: 2.35kg
